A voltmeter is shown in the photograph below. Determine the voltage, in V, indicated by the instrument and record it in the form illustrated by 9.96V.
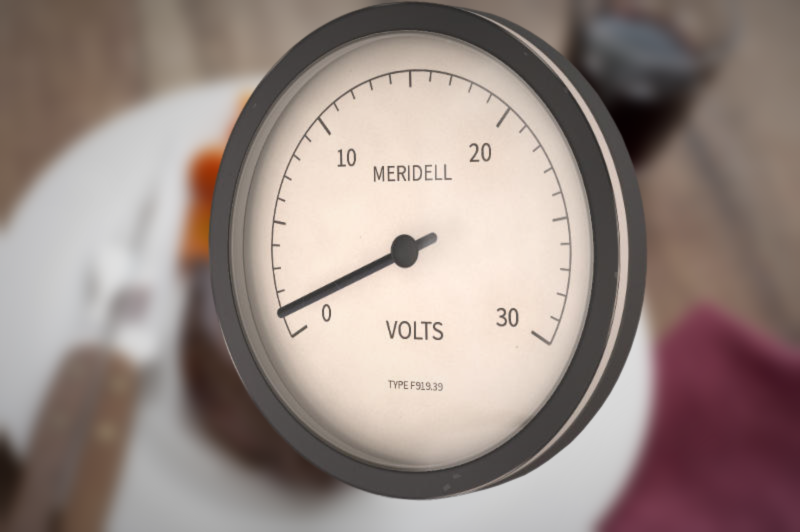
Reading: 1V
